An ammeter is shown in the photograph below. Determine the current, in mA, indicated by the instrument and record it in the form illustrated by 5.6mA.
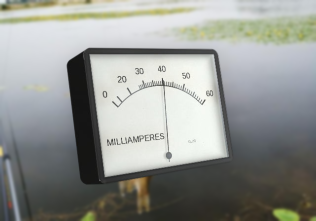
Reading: 40mA
